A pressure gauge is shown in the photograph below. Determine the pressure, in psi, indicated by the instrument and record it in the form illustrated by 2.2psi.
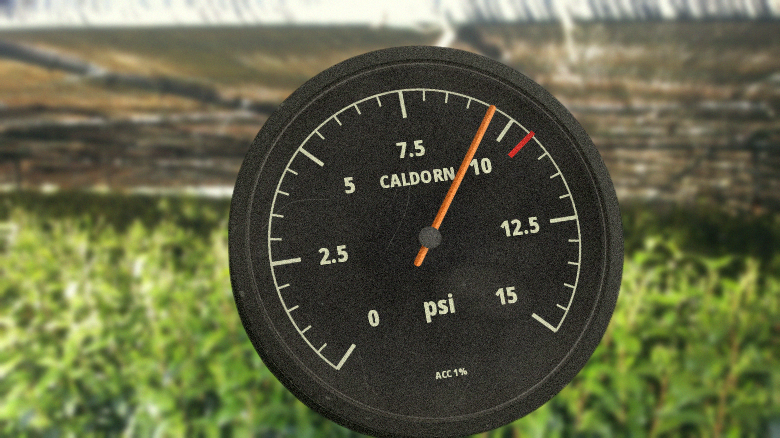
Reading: 9.5psi
